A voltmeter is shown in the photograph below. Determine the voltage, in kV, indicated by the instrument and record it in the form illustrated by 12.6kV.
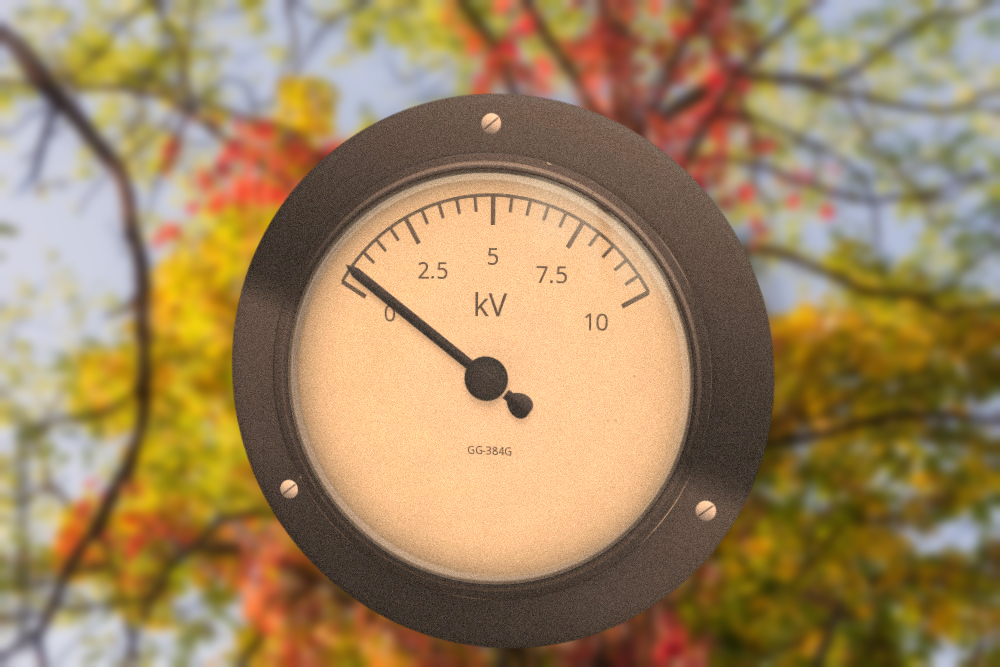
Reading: 0.5kV
